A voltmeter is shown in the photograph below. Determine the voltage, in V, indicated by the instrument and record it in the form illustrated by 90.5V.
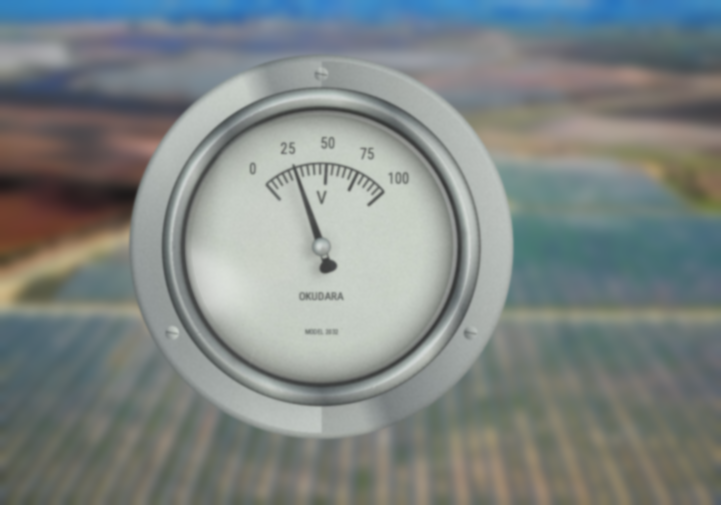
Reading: 25V
